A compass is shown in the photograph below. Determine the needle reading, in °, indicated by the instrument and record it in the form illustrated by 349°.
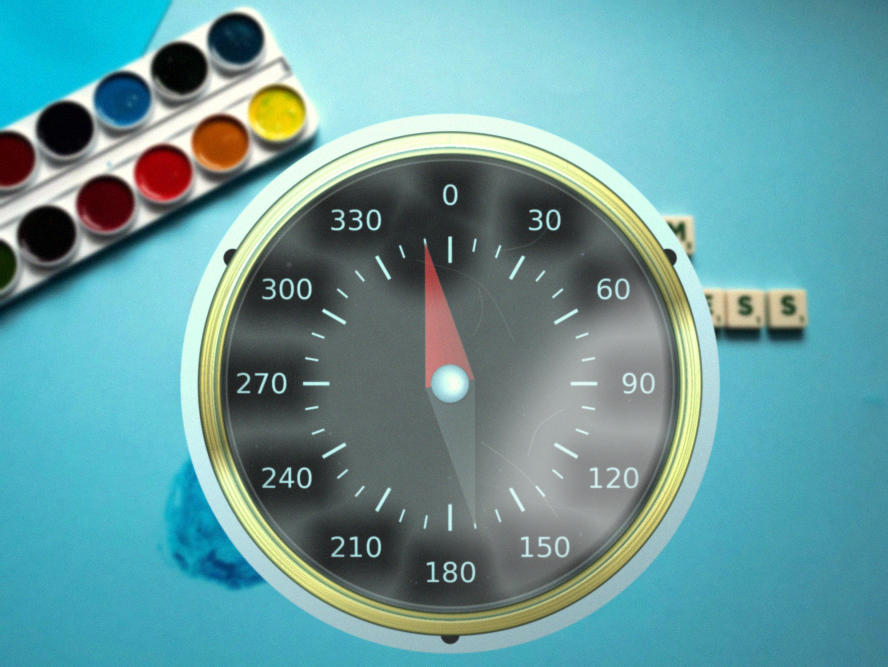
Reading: 350°
